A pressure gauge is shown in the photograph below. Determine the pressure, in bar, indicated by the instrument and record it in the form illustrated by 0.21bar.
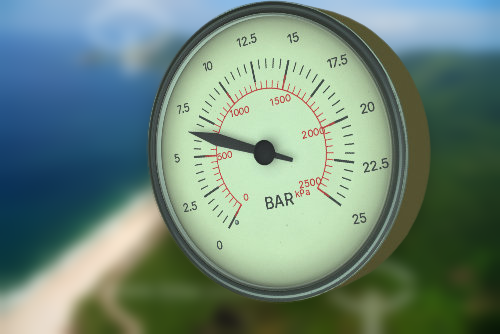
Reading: 6.5bar
